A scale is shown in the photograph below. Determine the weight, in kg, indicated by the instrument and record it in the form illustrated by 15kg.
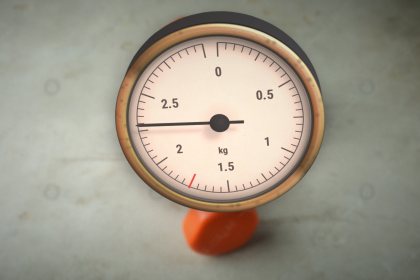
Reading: 2.3kg
